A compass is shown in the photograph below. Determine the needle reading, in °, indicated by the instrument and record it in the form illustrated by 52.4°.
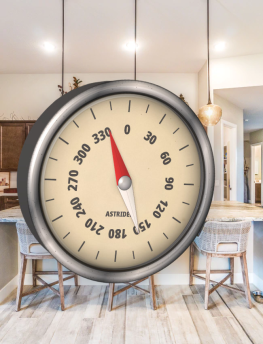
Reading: 337.5°
